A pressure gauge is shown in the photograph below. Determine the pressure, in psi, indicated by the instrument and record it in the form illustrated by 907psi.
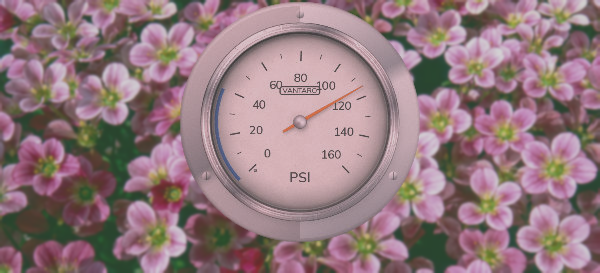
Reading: 115psi
